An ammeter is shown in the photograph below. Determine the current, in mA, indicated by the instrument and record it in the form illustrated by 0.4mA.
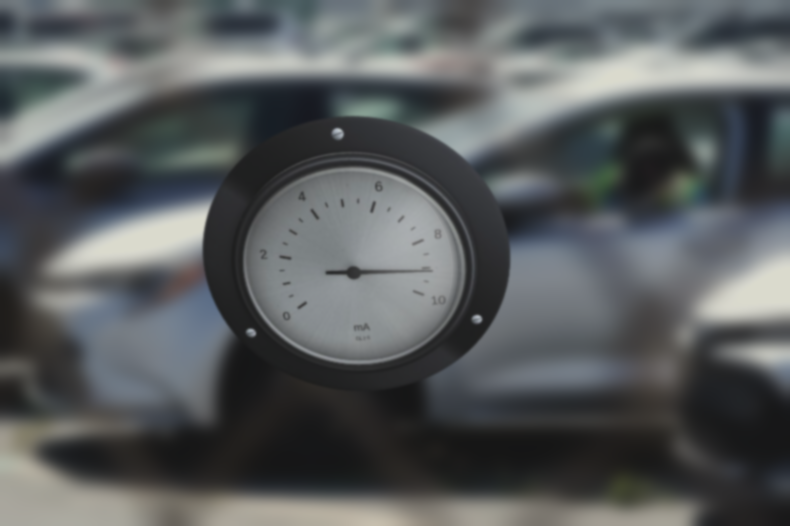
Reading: 9mA
